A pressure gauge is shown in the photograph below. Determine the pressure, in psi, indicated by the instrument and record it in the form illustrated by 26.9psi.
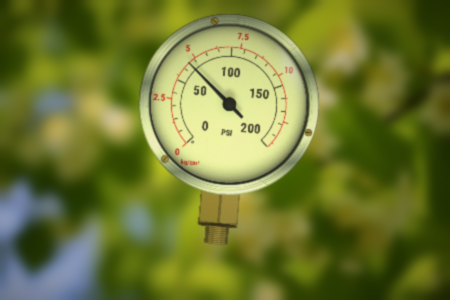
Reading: 65psi
